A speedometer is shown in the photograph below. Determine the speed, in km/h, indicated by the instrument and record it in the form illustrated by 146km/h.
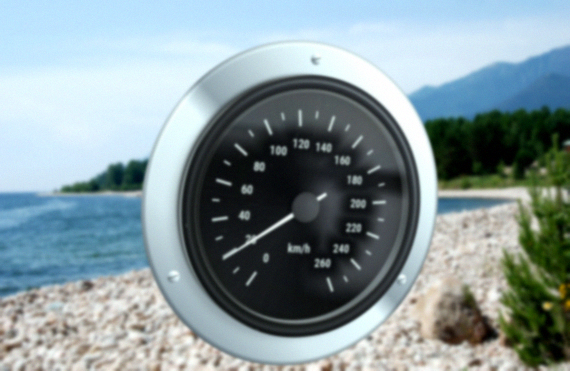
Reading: 20km/h
